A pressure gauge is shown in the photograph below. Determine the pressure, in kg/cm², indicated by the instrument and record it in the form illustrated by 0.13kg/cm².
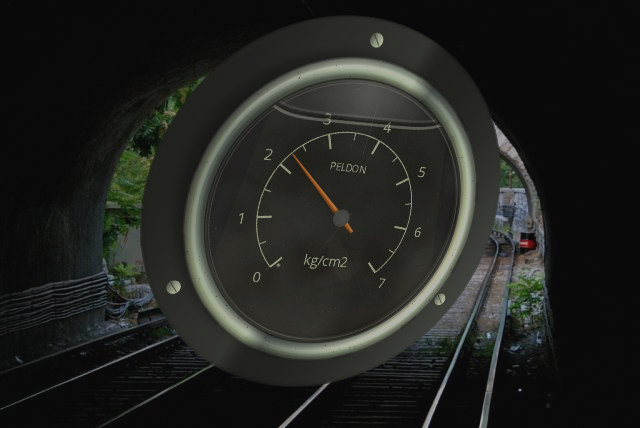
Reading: 2.25kg/cm²
